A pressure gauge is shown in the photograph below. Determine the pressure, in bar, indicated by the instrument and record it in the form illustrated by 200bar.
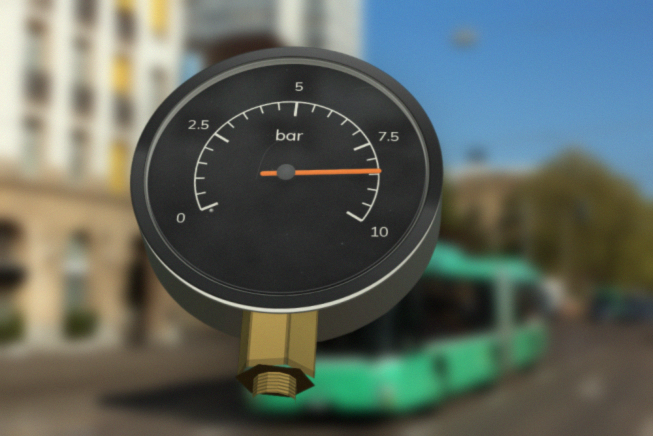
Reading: 8.5bar
